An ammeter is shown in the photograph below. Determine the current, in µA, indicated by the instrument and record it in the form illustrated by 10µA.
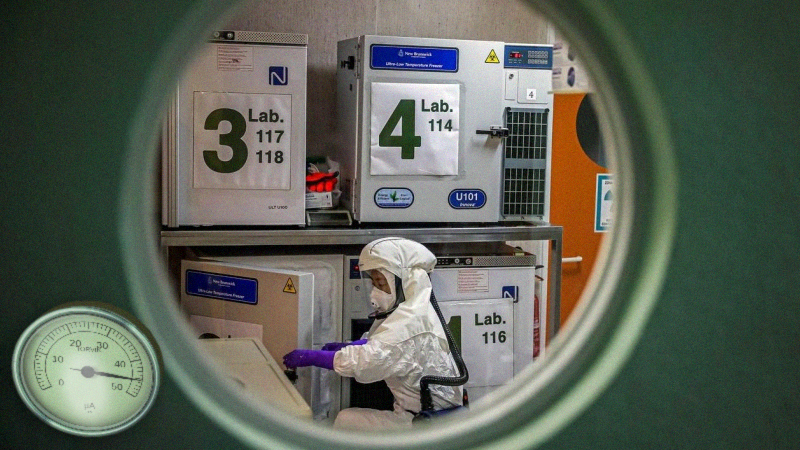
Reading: 45µA
